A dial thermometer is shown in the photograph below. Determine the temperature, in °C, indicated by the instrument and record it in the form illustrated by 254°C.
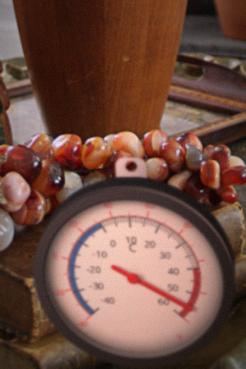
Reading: 55°C
